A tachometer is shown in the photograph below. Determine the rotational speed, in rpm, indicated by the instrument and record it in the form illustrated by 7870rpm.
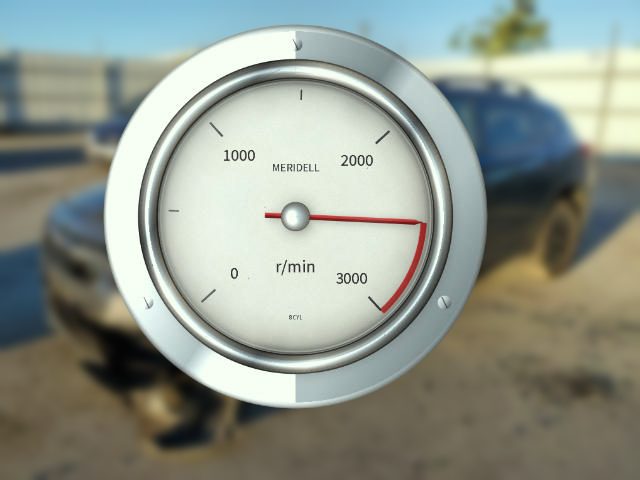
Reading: 2500rpm
